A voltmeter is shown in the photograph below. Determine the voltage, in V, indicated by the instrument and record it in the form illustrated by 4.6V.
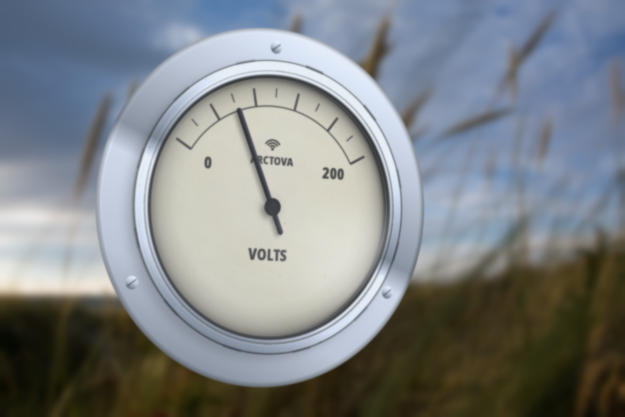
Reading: 60V
